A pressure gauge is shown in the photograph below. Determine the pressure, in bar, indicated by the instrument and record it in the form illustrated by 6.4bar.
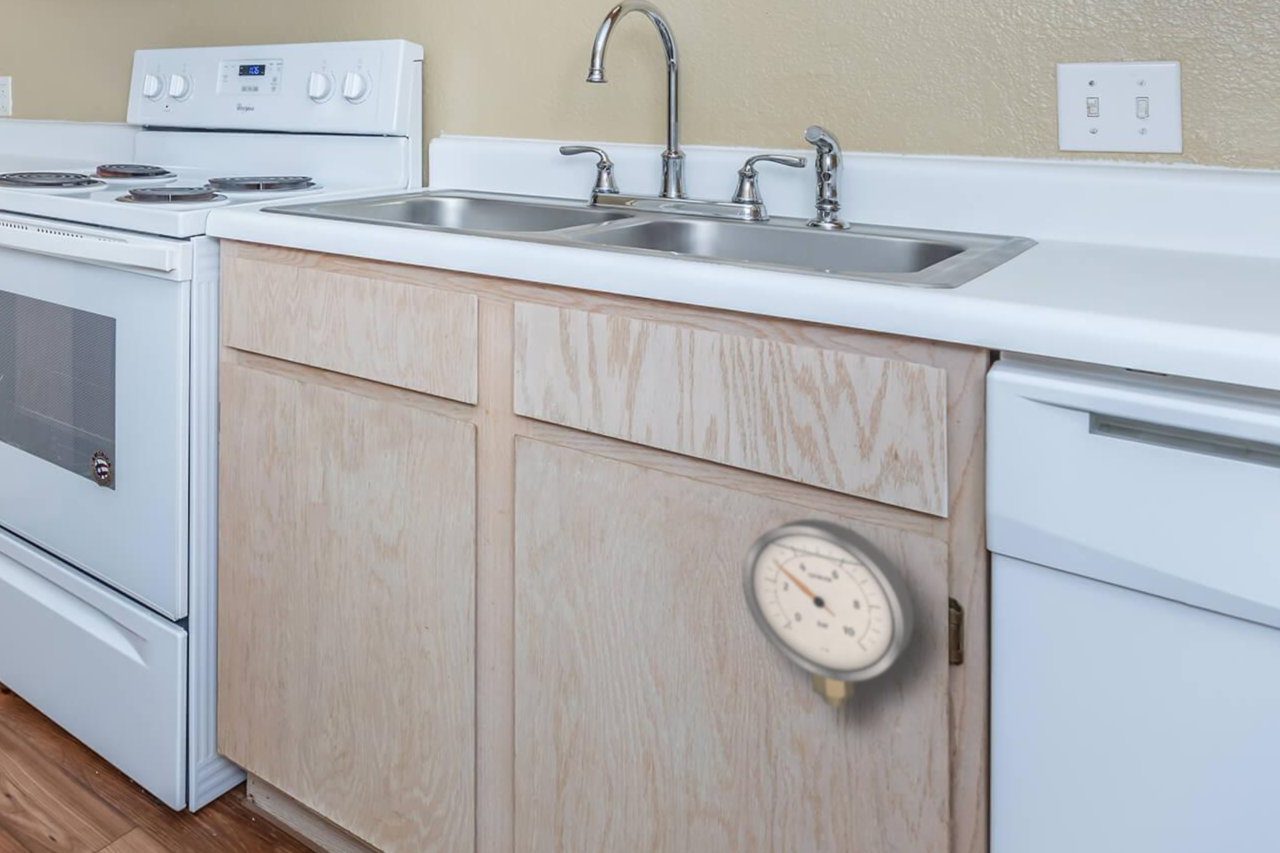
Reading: 3bar
